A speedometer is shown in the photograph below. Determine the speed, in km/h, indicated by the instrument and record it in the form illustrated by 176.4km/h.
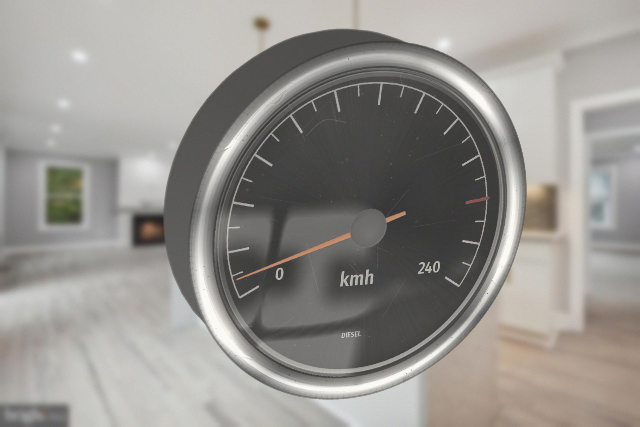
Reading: 10km/h
